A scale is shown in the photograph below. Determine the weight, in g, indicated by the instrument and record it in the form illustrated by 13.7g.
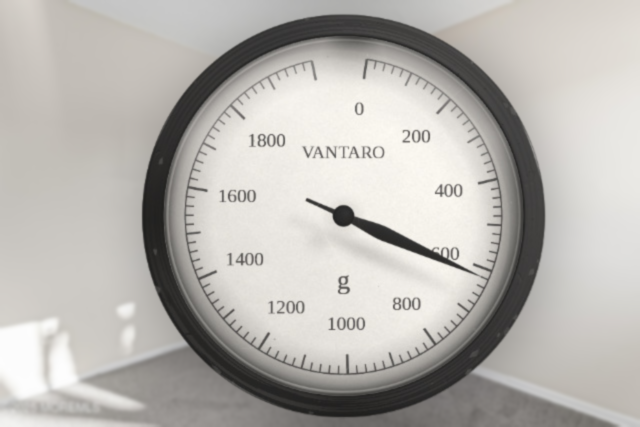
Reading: 620g
